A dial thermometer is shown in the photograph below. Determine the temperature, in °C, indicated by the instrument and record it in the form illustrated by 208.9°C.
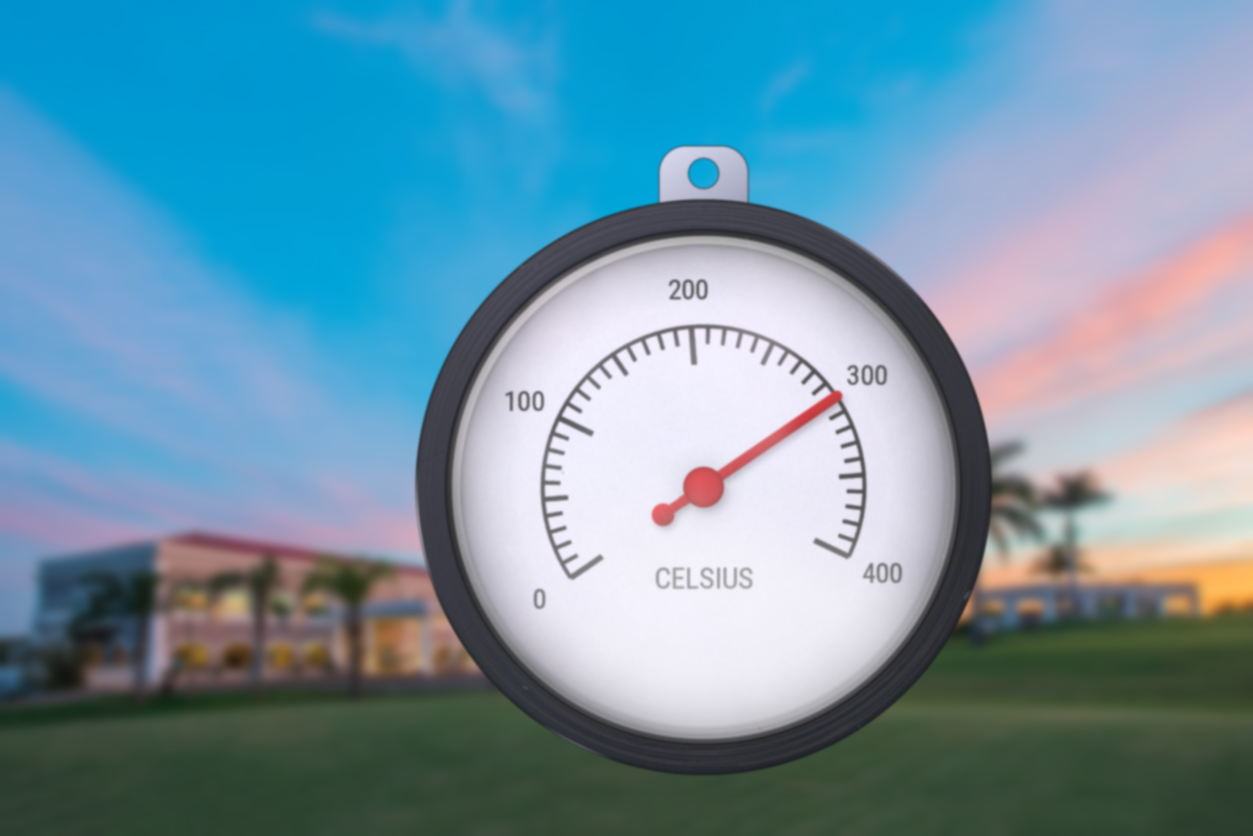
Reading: 300°C
